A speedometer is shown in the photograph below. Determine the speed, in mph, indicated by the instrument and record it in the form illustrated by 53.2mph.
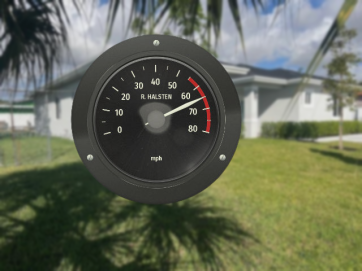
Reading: 65mph
